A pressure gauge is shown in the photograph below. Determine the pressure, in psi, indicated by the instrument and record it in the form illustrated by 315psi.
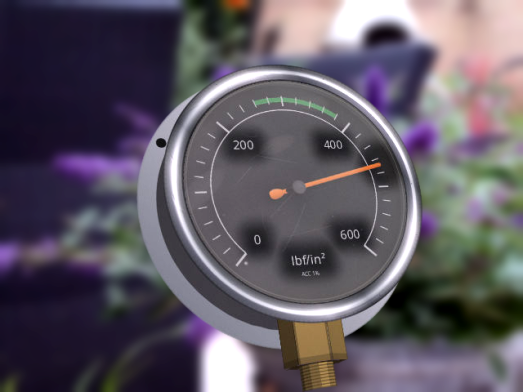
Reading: 470psi
